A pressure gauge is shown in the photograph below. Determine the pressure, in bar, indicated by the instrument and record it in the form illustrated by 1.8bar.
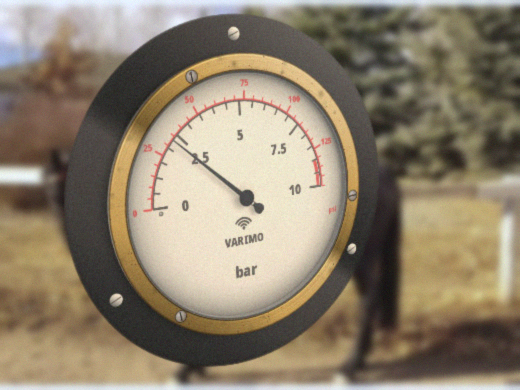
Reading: 2.25bar
